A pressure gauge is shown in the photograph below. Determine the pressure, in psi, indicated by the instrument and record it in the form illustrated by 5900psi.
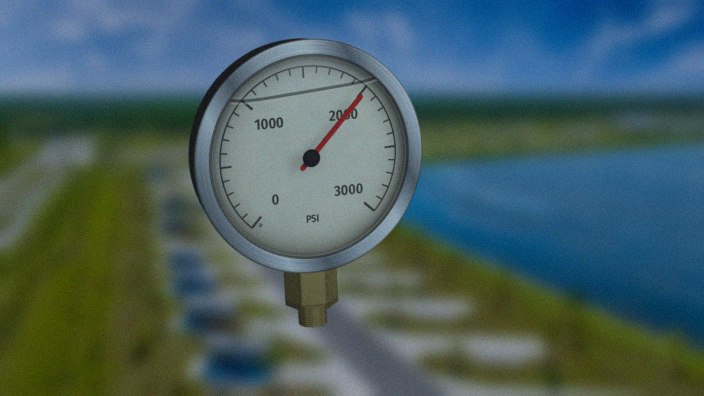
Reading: 2000psi
